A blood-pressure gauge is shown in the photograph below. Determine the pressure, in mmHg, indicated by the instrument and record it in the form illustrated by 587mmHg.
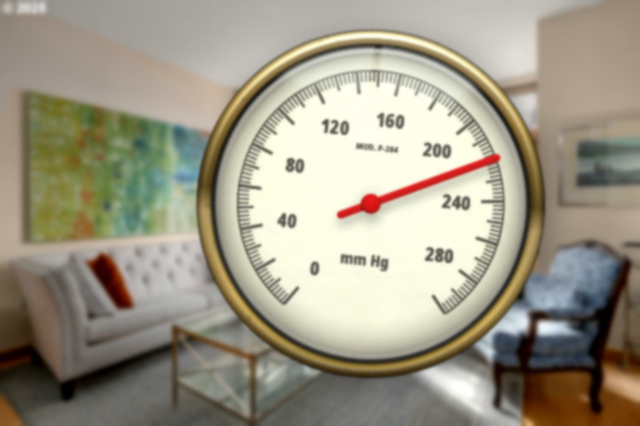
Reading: 220mmHg
